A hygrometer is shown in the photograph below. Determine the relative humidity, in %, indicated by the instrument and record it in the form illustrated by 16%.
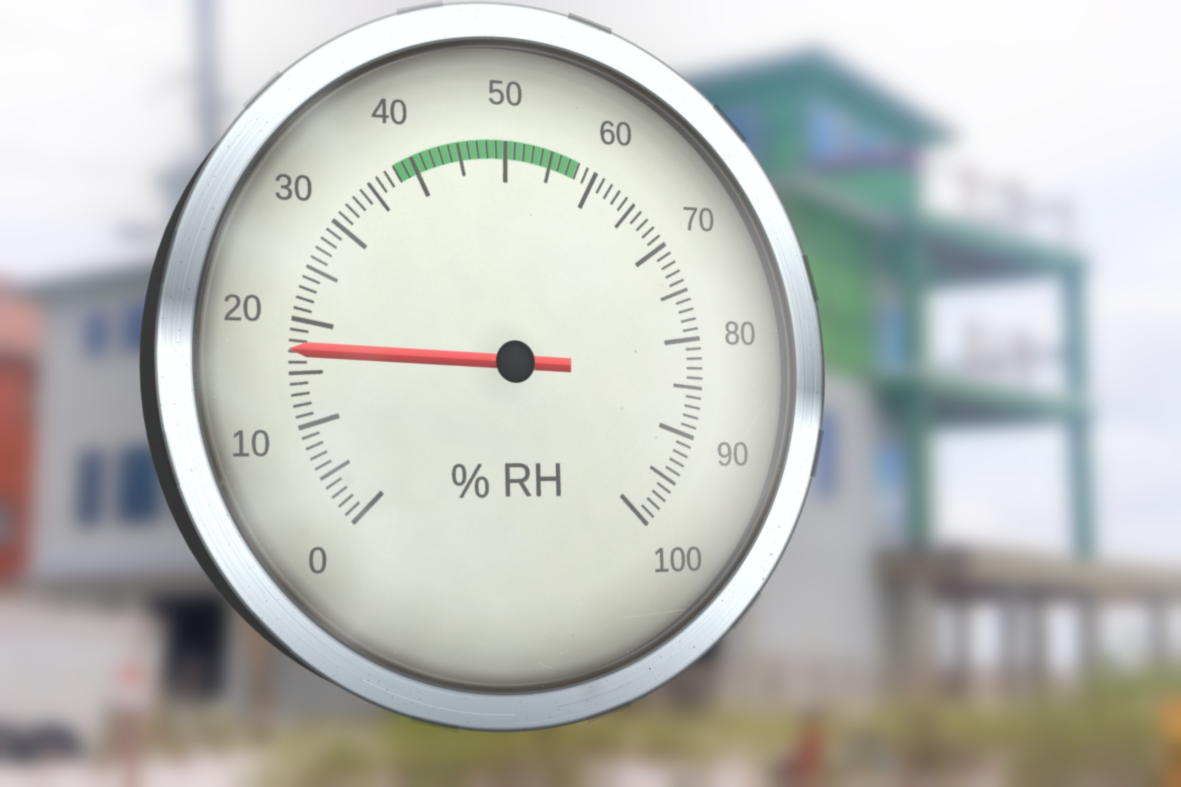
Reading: 17%
